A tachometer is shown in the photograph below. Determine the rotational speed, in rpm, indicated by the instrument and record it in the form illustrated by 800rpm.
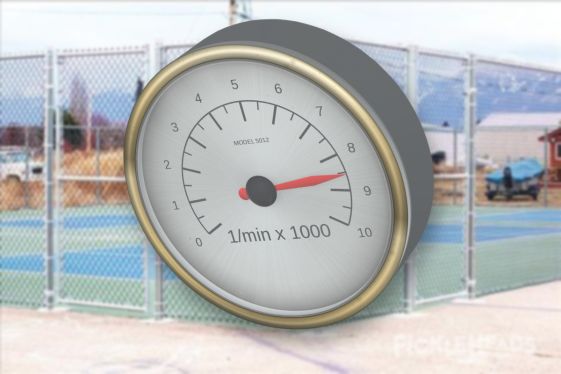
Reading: 8500rpm
